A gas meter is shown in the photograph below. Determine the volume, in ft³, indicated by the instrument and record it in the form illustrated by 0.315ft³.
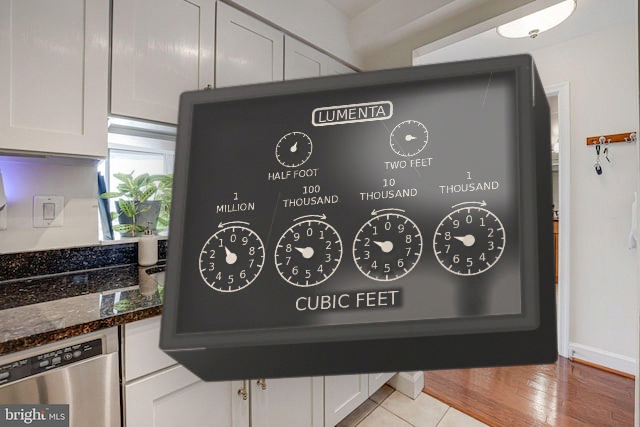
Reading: 81800ft³
